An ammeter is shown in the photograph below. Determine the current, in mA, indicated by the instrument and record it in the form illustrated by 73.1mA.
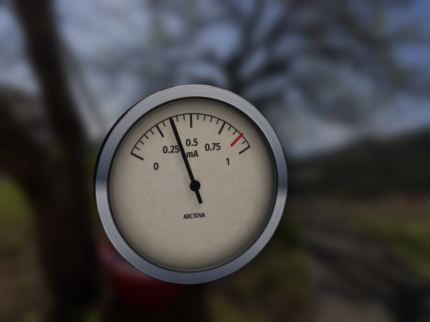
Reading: 0.35mA
